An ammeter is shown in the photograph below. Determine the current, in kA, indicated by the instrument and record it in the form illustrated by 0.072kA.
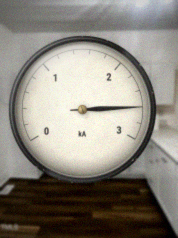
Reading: 2.6kA
